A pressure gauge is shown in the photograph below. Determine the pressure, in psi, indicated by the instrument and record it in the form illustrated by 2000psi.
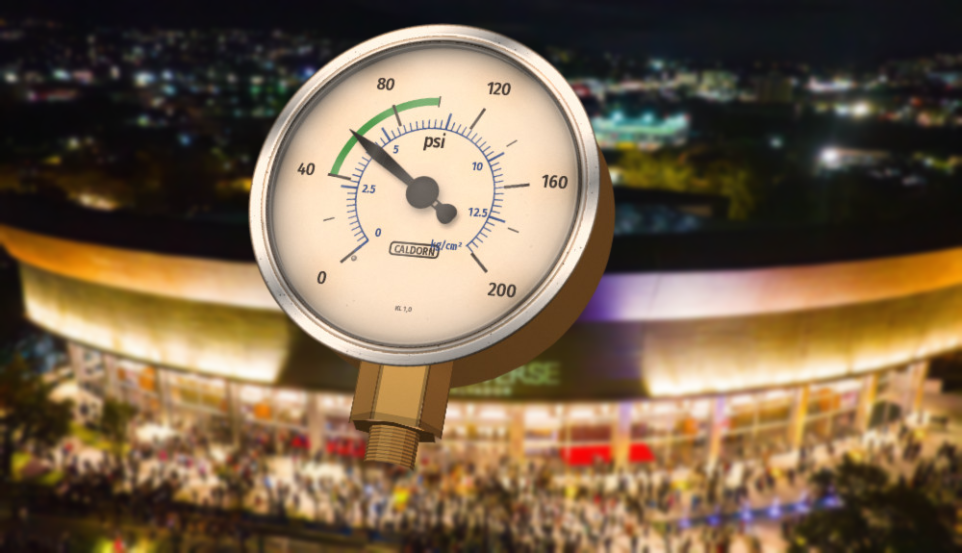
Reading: 60psi
